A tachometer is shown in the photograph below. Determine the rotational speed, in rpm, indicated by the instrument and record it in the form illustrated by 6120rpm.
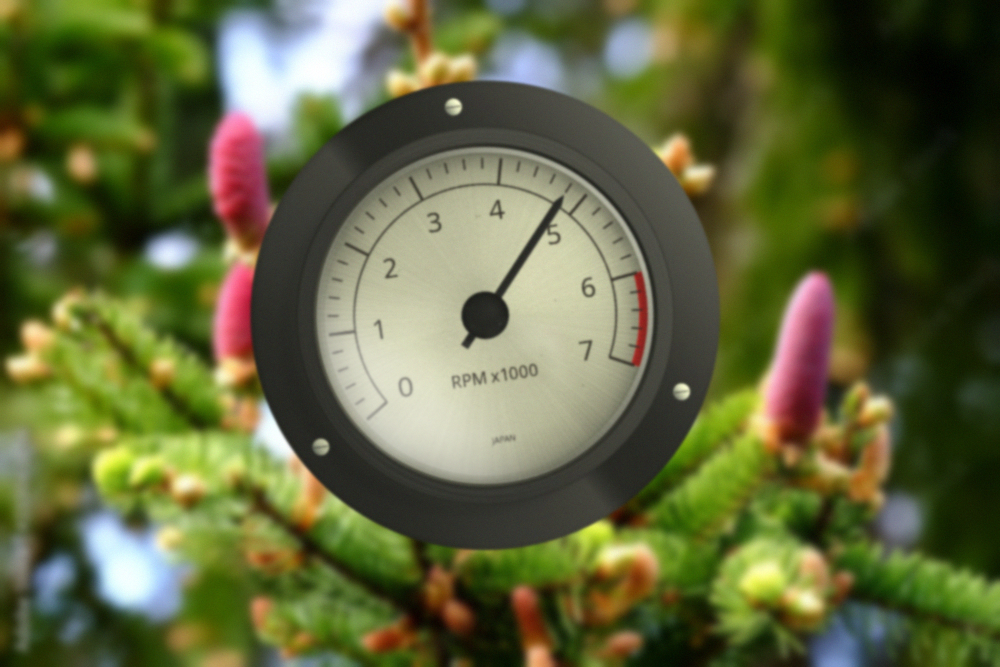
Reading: 4800rpm
